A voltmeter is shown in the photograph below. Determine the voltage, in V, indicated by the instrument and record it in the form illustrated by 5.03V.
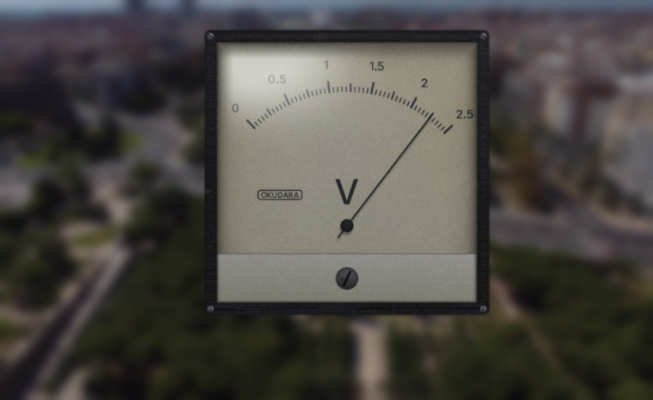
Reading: 2.25V
